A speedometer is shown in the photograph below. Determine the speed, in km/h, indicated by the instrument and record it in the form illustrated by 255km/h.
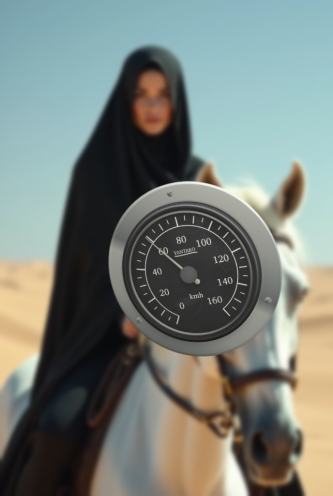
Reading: 60km/h
